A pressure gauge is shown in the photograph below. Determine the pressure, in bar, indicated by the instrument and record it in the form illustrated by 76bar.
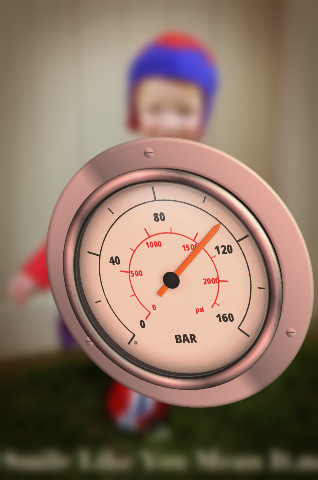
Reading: 110bar
